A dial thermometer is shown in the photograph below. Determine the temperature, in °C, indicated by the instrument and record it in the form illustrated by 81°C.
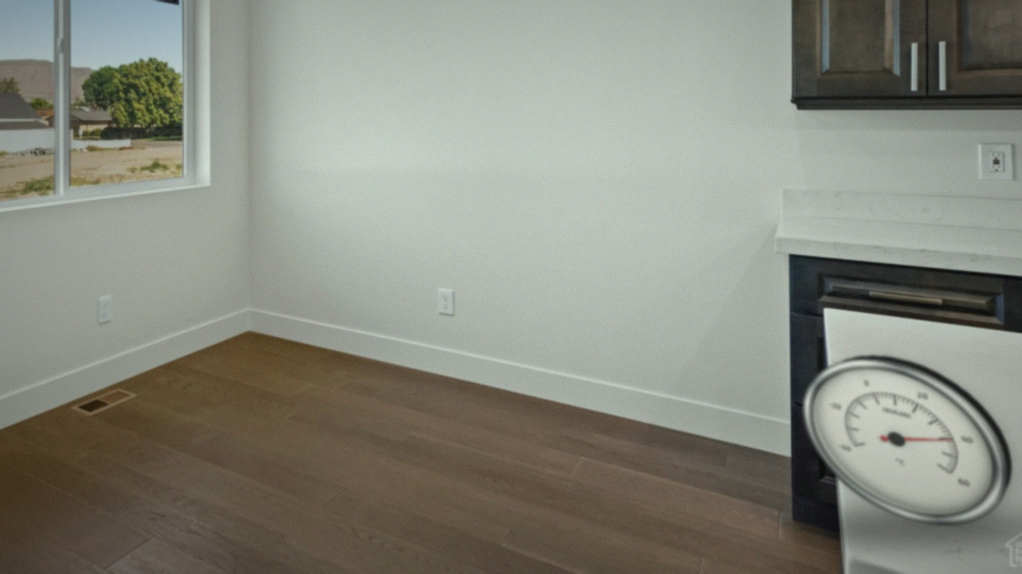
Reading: 40°C
